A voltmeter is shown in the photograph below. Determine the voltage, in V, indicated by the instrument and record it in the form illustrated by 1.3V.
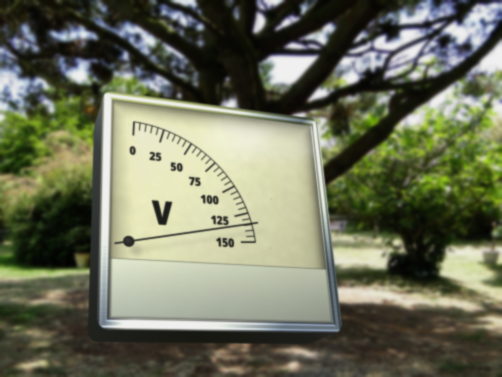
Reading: 135V
